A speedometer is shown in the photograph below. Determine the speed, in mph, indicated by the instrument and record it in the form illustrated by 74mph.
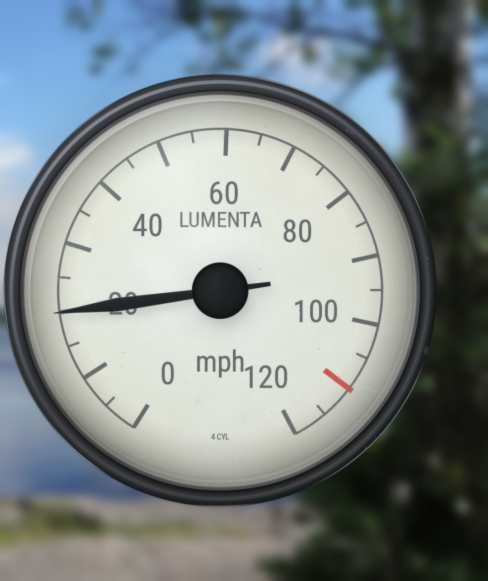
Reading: 20mph
